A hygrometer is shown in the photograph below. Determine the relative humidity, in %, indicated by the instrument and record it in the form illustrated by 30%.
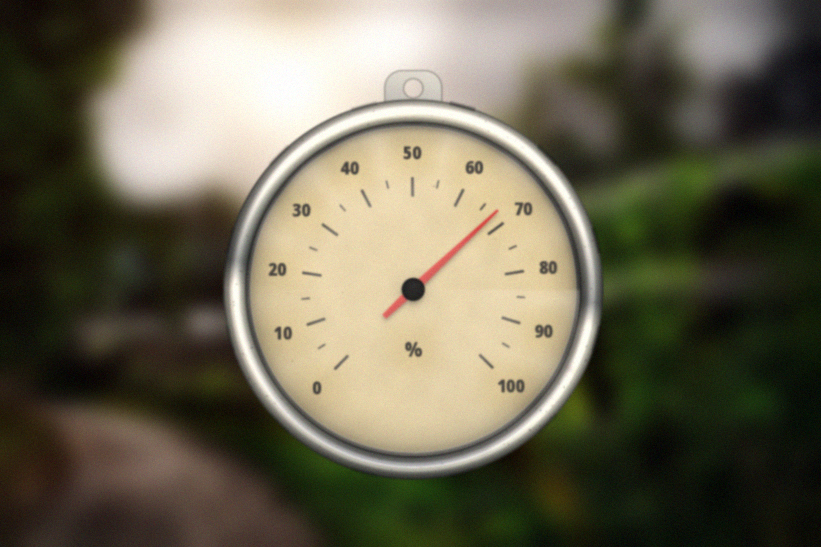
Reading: 67.5%
